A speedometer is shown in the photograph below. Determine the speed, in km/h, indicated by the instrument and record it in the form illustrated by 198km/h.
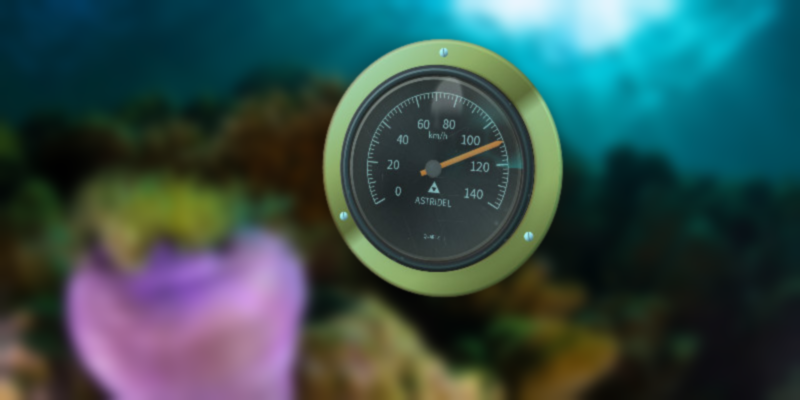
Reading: 110km/h
